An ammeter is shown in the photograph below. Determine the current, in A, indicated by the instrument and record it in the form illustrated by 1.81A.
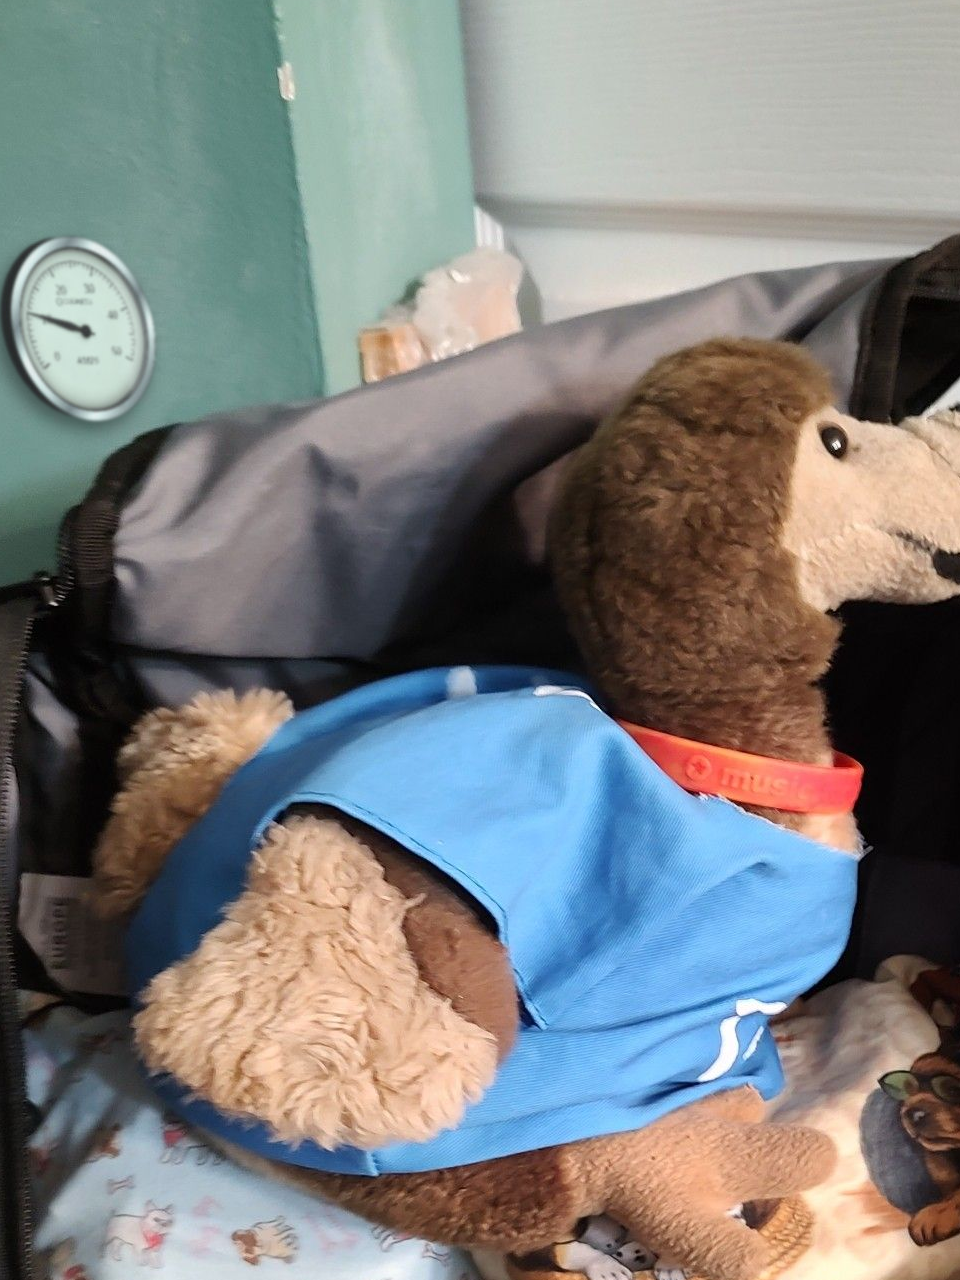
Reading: 10A
